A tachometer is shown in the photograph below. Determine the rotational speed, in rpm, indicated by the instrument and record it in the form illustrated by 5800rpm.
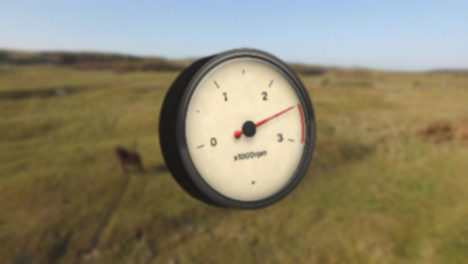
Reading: 2500rpm
